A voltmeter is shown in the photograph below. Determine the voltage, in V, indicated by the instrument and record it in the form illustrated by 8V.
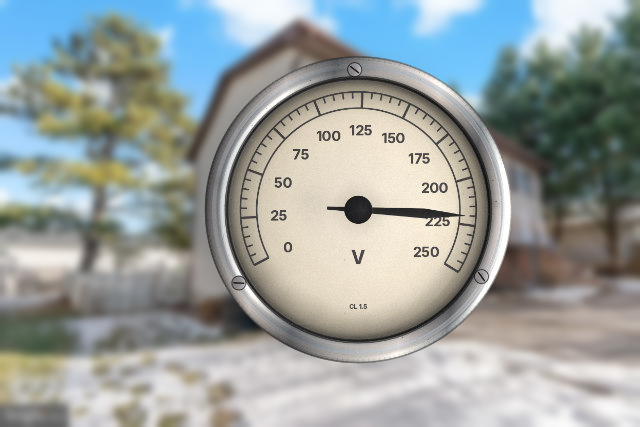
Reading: 220V
